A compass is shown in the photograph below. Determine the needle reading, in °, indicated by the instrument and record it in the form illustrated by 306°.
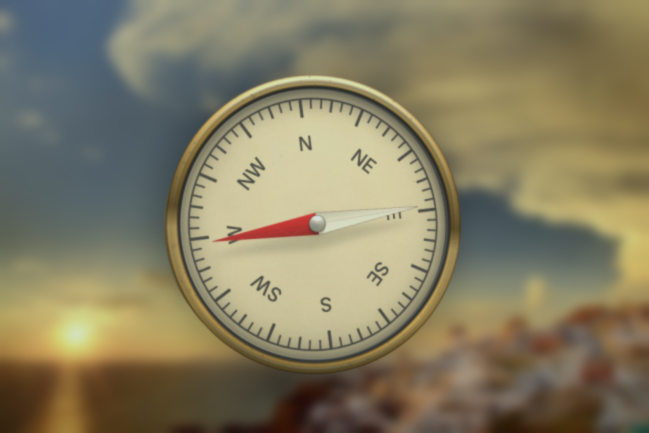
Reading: 267.5°
